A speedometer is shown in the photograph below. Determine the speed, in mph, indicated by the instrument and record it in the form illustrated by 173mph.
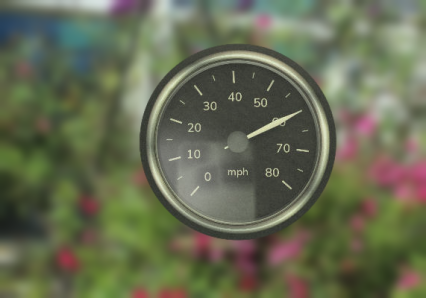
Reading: 60mph
